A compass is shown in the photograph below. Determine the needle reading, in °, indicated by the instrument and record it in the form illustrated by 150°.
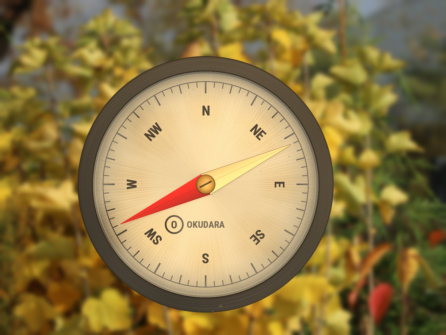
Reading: 245°
